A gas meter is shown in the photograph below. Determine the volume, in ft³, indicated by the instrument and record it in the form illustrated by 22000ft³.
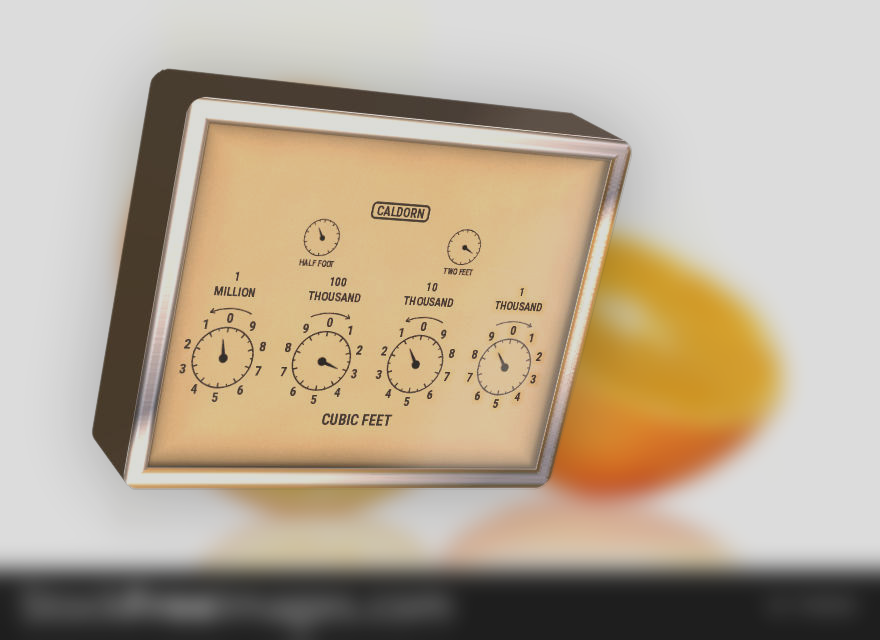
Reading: 30900ft³
